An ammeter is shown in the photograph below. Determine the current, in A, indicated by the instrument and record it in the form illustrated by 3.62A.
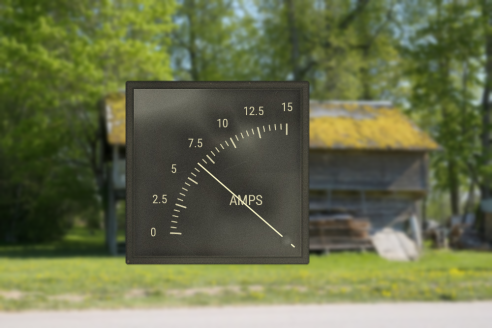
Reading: 6.5A
